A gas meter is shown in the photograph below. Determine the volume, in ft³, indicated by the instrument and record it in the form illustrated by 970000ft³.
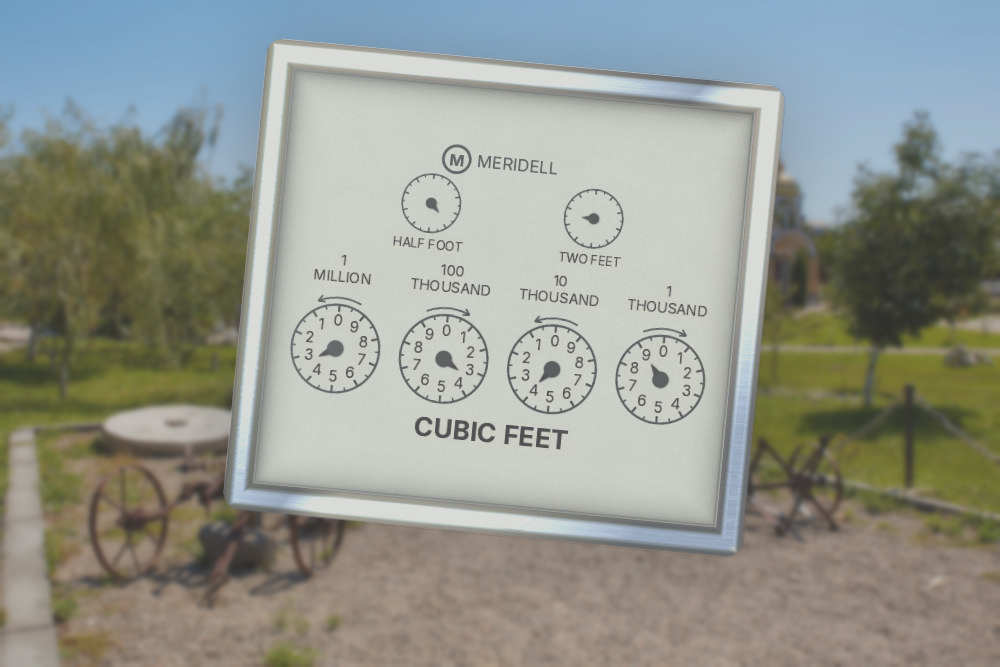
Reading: 333900ft³
